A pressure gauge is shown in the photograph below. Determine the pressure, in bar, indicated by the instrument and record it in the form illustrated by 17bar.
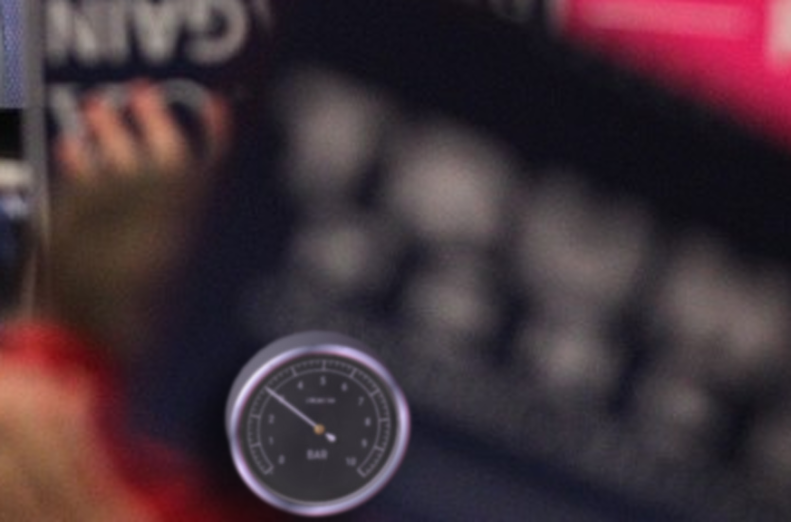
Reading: 3bar
